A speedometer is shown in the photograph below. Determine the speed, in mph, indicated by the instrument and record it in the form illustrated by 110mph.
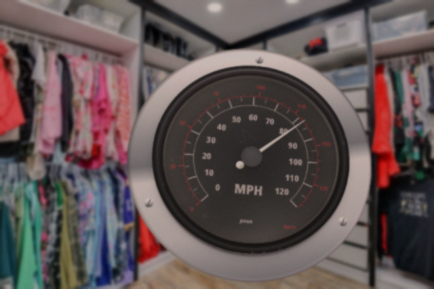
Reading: 82.5mph
